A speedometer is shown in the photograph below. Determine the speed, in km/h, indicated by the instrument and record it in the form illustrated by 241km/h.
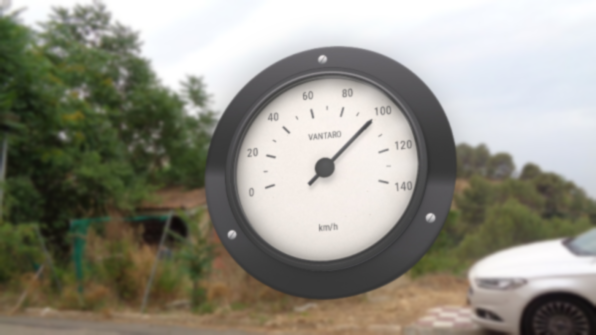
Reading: 100km/h
